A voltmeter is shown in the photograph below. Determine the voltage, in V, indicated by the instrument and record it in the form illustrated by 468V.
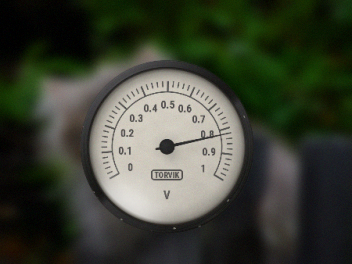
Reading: 0.82V
